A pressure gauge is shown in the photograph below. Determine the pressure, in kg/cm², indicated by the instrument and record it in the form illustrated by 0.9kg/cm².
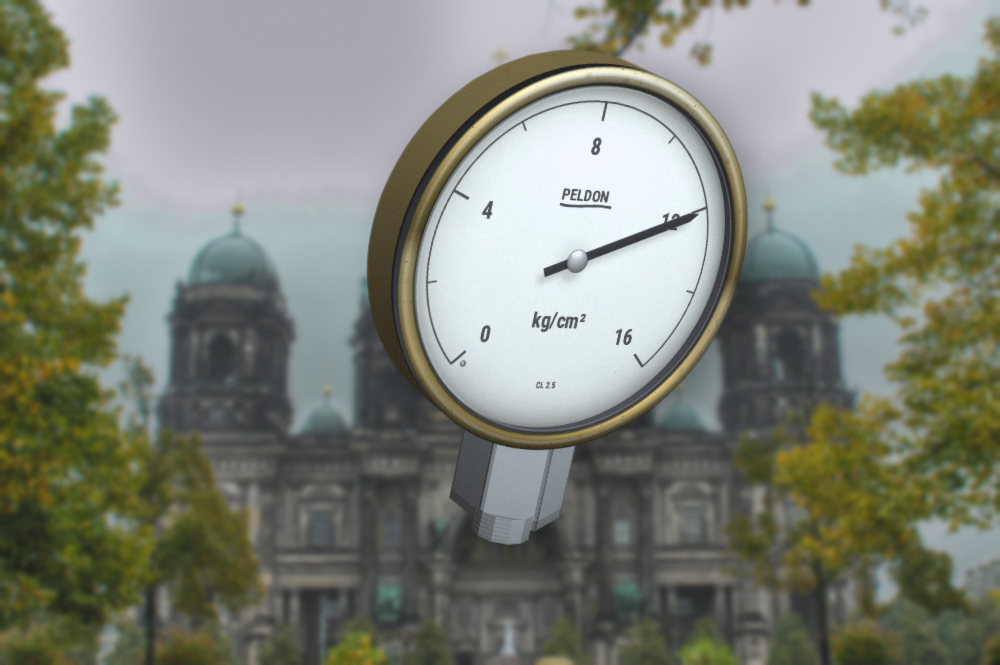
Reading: 12kg/cm²
